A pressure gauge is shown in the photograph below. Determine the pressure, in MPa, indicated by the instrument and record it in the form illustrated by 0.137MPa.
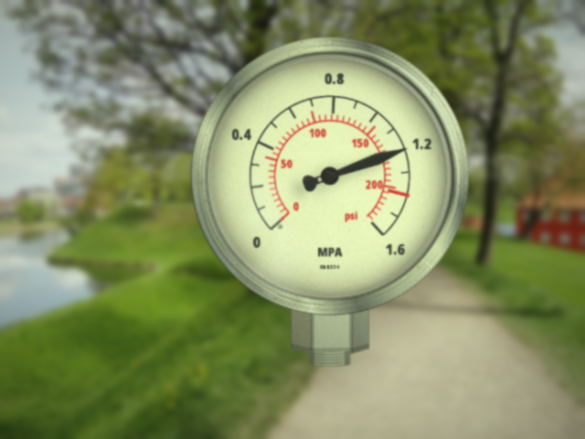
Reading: 1.2MPa
